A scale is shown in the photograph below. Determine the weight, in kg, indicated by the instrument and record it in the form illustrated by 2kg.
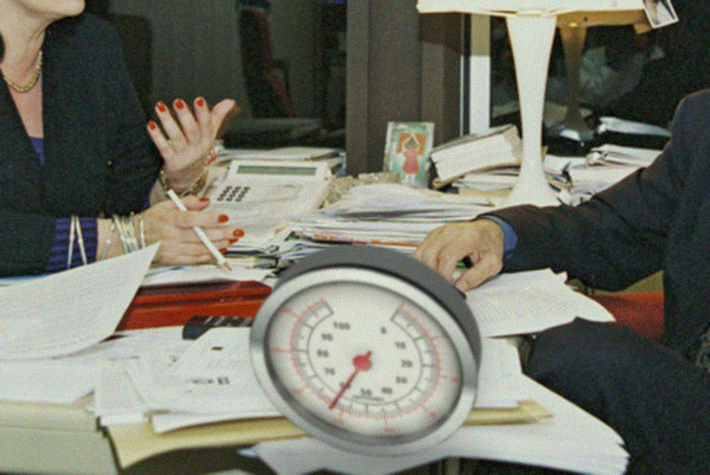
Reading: 60kg
